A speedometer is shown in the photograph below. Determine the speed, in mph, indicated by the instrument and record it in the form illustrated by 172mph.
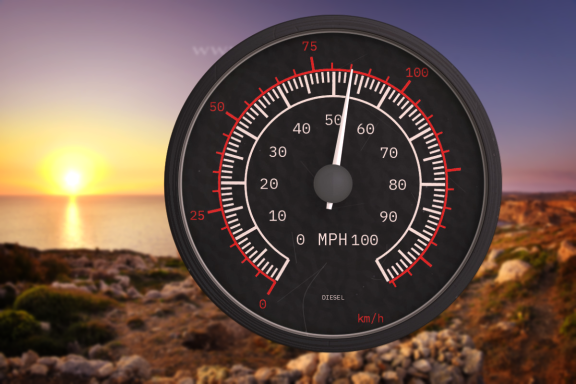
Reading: 53mph
